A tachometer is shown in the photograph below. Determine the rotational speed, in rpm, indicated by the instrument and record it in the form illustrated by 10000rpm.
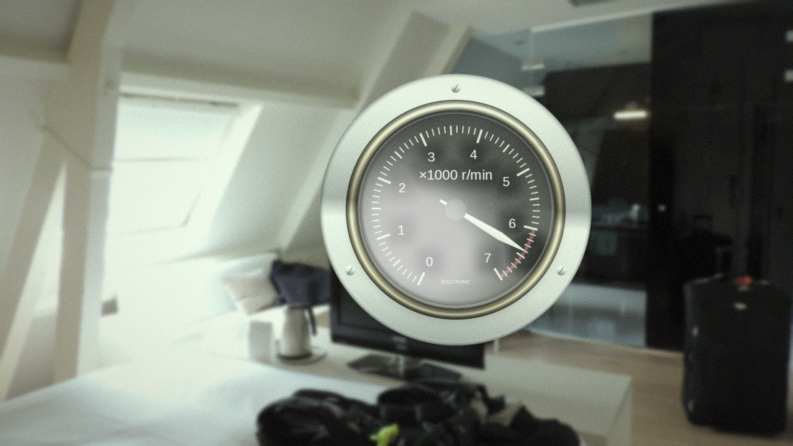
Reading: 6400rpm
